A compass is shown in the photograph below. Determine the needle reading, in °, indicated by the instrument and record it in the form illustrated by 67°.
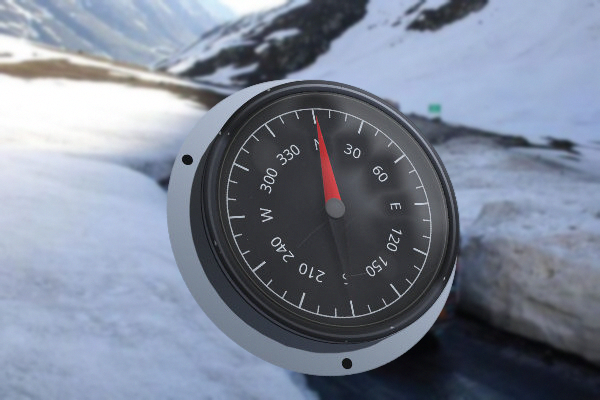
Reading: 0°
